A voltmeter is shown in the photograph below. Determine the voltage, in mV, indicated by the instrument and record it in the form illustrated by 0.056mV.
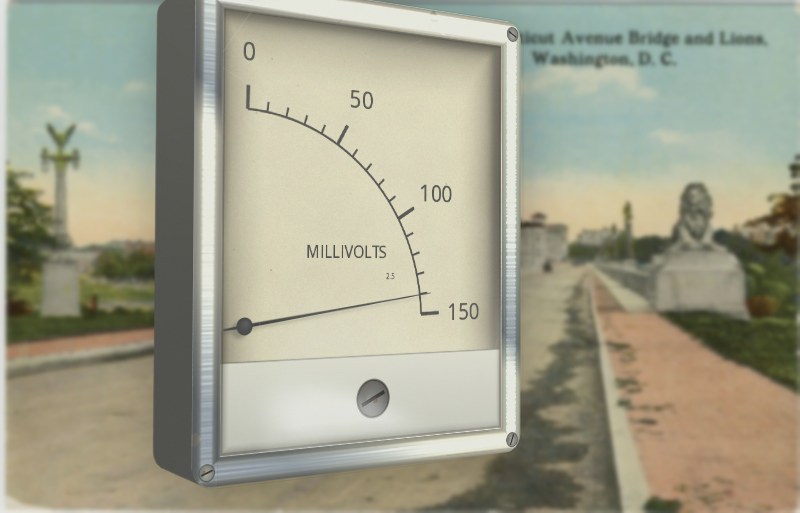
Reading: 140mV
